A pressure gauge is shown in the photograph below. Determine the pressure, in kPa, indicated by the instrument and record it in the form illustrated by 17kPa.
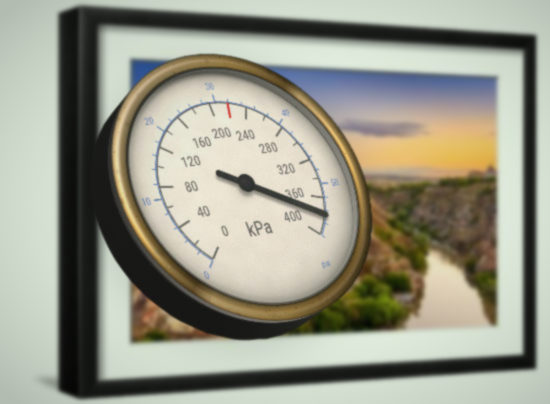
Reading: 380kPa
